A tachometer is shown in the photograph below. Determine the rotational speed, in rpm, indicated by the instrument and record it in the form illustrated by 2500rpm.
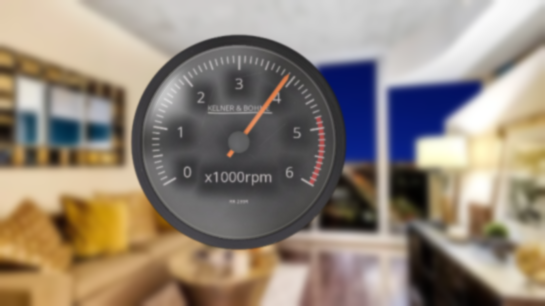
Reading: 3900rpm
